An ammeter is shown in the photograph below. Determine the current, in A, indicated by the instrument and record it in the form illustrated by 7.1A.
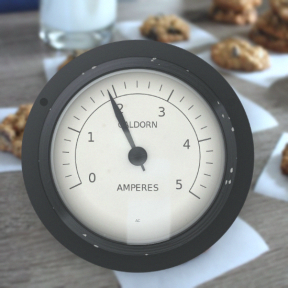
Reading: 1.9A
